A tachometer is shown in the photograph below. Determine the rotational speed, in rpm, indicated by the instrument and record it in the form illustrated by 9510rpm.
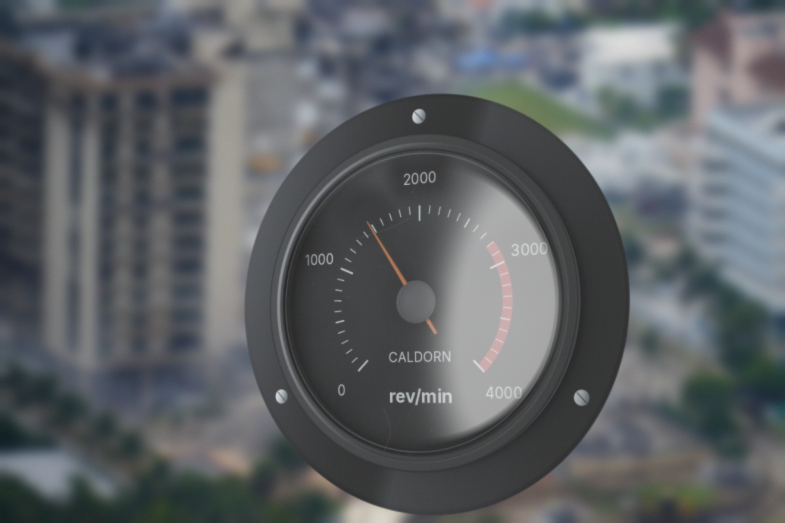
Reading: 1500rpm
